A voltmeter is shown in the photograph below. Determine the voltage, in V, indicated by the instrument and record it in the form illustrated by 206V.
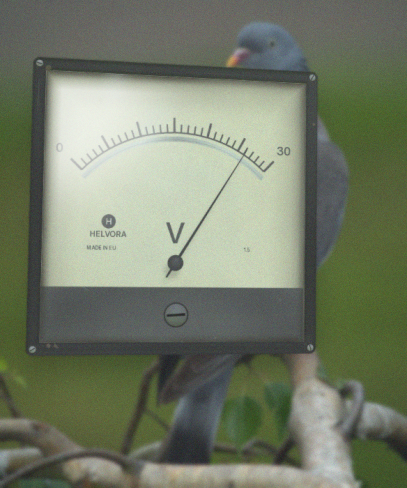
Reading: 26V
